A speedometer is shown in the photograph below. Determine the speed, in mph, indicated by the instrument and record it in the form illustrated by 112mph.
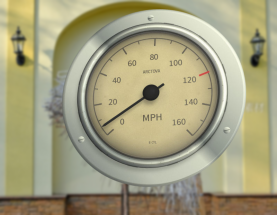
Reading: 5mph
